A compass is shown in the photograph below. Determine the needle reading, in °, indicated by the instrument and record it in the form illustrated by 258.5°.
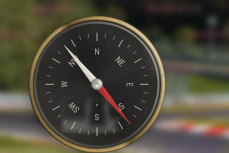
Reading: 140°
